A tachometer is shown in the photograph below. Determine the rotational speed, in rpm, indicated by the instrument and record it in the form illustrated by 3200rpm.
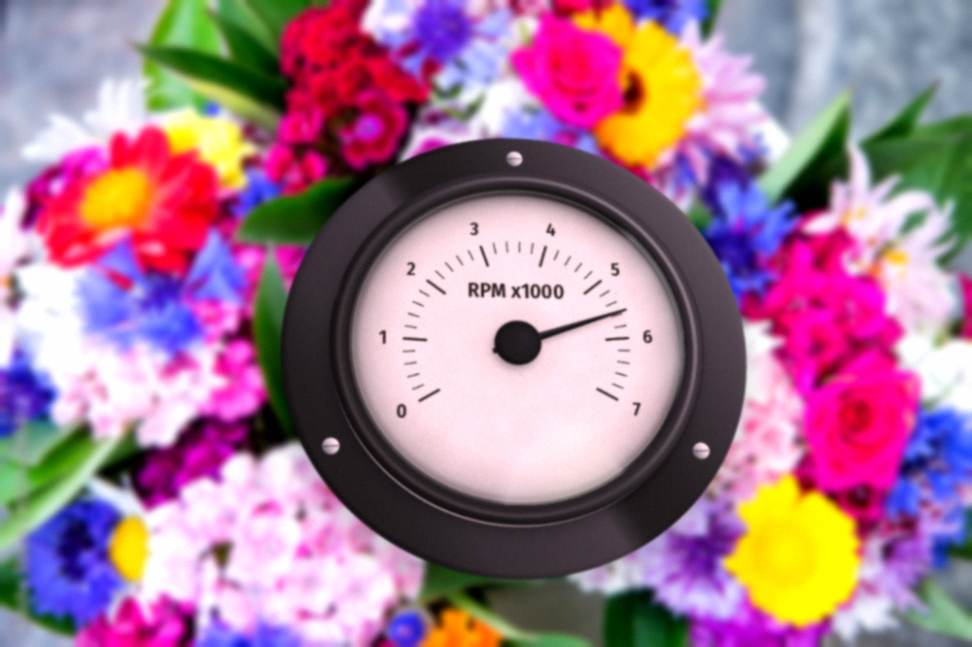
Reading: 5600rpm
